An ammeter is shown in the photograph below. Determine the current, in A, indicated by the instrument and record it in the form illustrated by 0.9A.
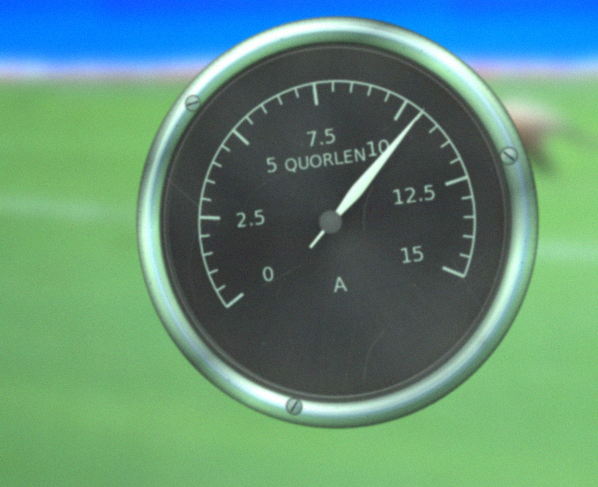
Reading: 10.5A
